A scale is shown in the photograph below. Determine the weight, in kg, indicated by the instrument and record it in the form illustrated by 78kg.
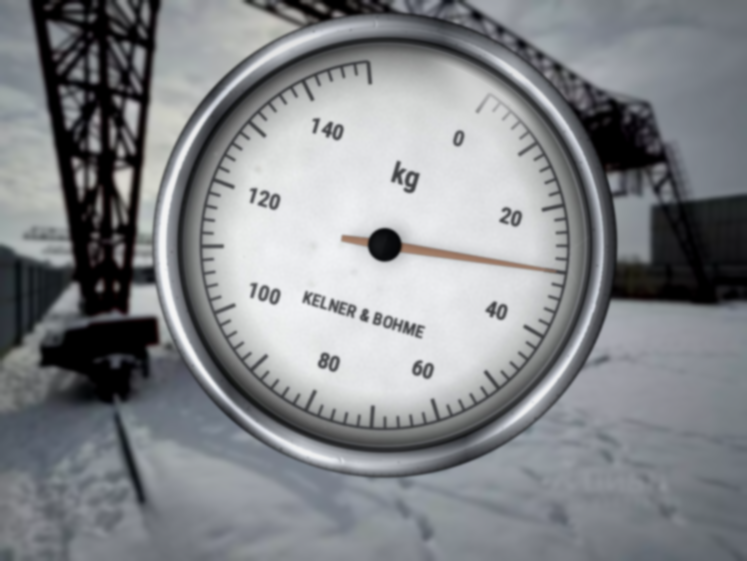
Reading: 30kg
